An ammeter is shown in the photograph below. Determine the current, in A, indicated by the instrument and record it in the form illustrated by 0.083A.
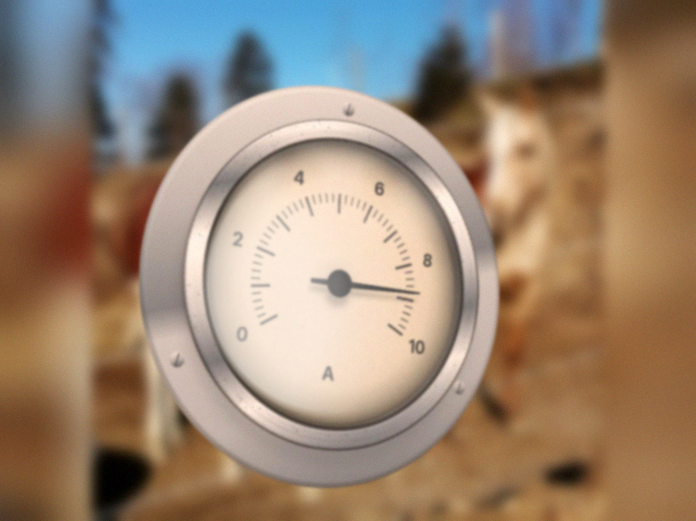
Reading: 8.8A
